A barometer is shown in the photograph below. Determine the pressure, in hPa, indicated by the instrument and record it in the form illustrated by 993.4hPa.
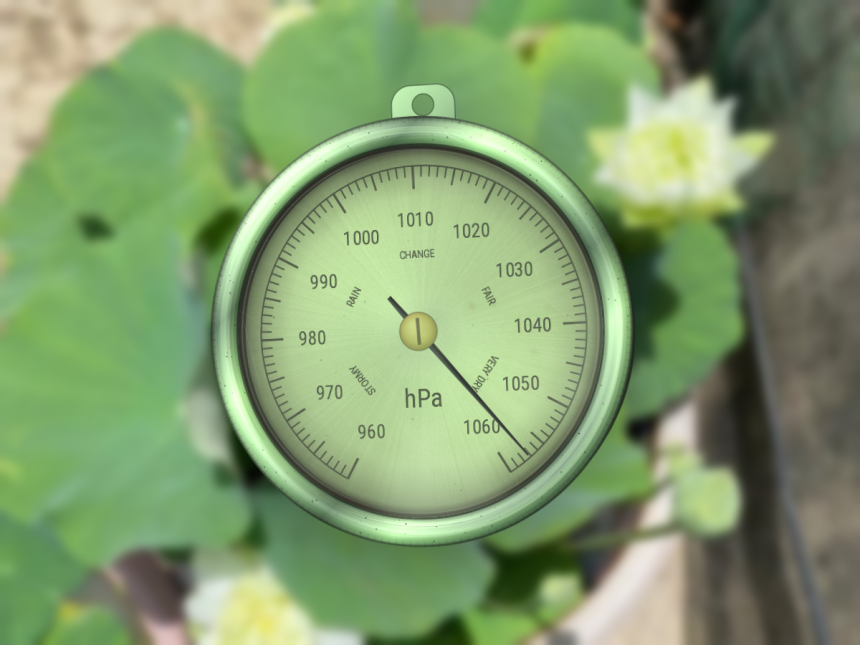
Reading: 1057hPa
